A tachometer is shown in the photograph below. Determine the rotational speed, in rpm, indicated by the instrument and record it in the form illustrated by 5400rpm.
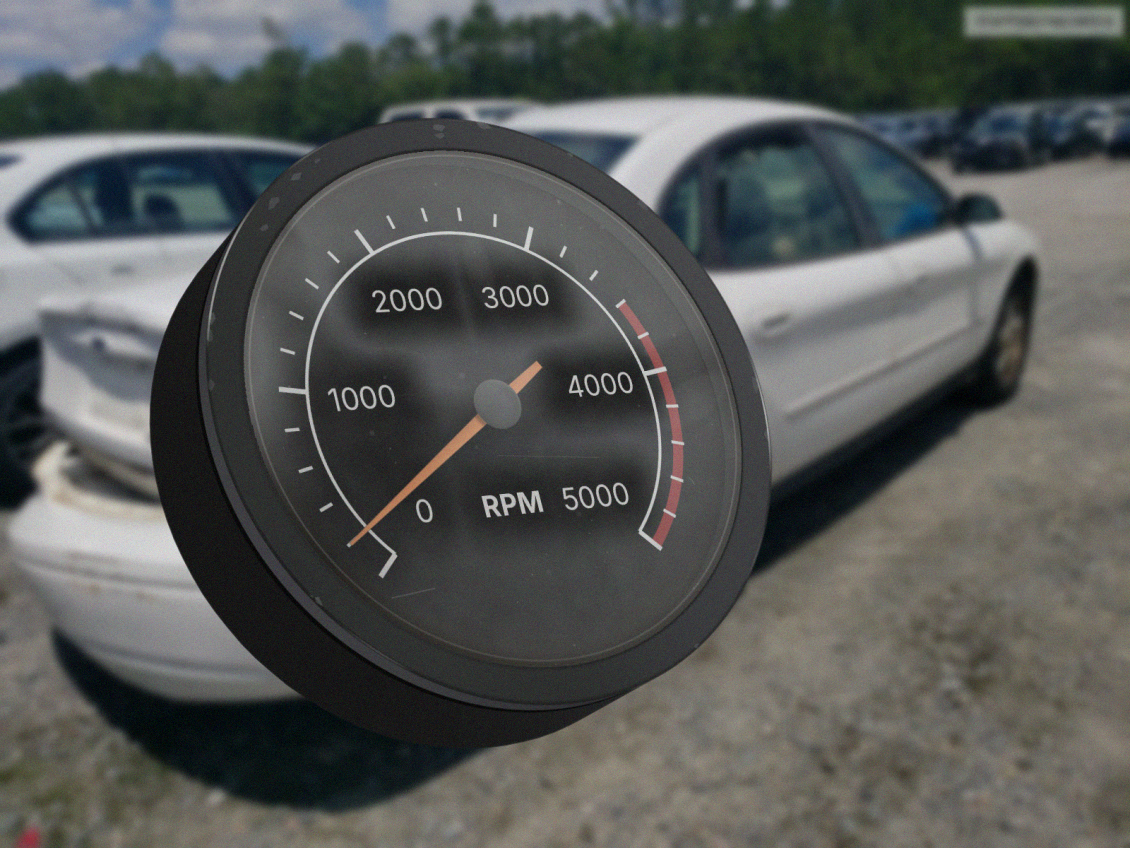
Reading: 200rpm
